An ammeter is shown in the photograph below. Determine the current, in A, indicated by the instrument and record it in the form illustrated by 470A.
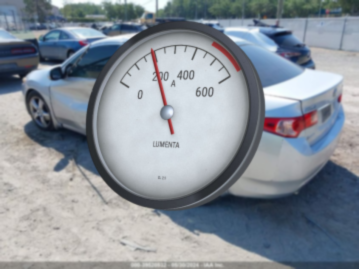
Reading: 200A
